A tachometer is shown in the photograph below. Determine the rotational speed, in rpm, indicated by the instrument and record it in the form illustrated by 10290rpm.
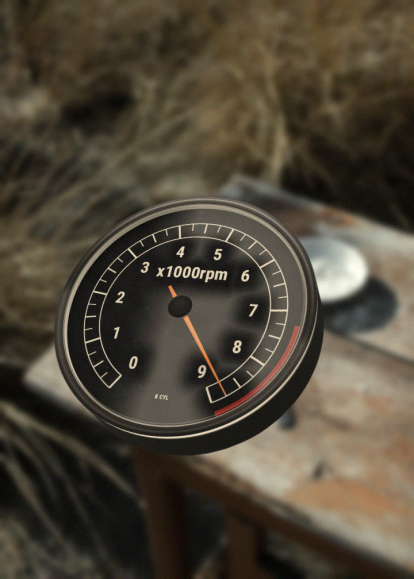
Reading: 8750rpm
